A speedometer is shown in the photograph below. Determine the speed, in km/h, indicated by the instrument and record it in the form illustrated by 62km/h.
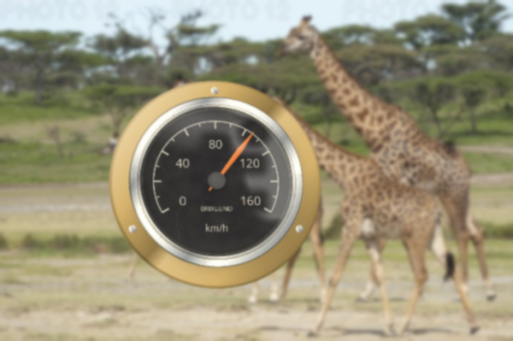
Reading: 105km/h
